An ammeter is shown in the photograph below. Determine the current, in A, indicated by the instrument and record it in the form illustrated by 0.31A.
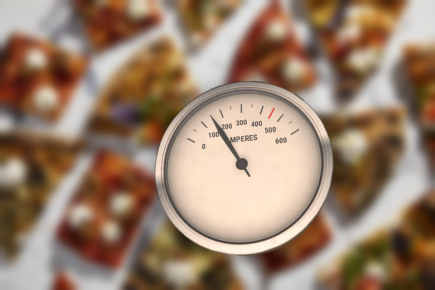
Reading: 150A
